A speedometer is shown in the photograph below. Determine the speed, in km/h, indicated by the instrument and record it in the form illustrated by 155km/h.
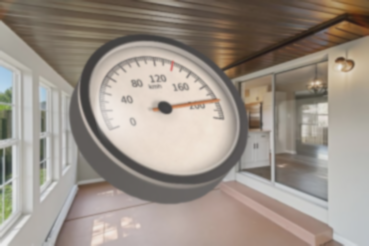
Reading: 200km/h
